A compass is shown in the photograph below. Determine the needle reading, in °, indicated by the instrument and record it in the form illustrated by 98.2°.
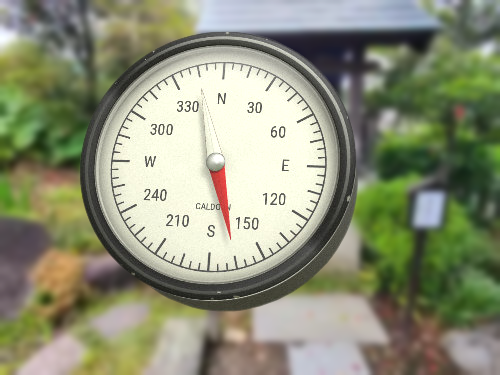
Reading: 165°
